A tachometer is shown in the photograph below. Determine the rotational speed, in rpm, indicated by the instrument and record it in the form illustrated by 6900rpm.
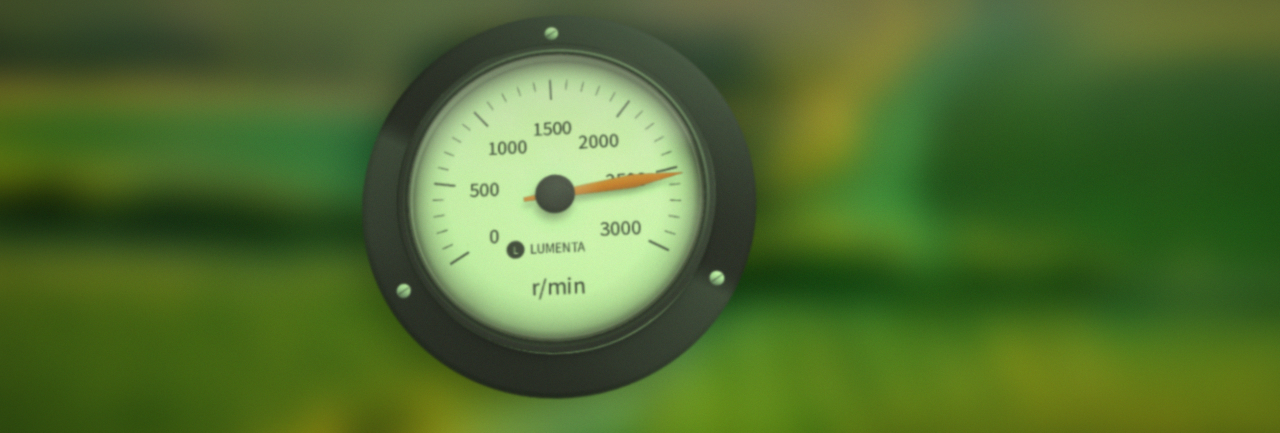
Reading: 2550rpm
